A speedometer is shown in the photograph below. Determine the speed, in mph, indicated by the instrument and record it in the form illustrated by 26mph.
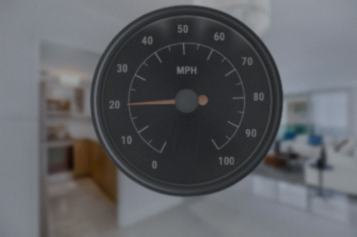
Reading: 20mph
